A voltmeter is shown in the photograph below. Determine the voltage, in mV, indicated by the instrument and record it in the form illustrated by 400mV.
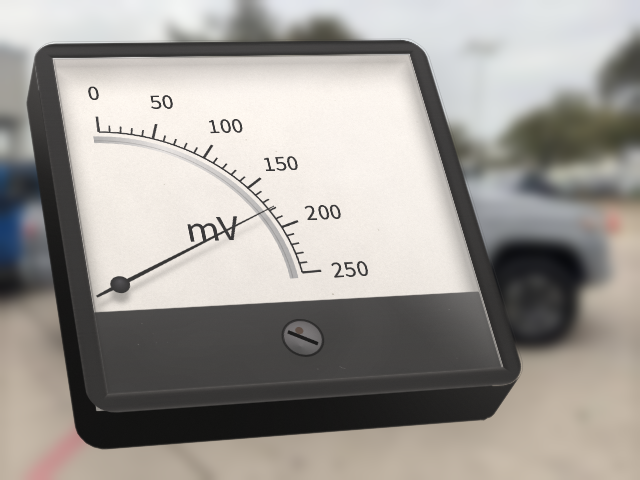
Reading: 180mV
